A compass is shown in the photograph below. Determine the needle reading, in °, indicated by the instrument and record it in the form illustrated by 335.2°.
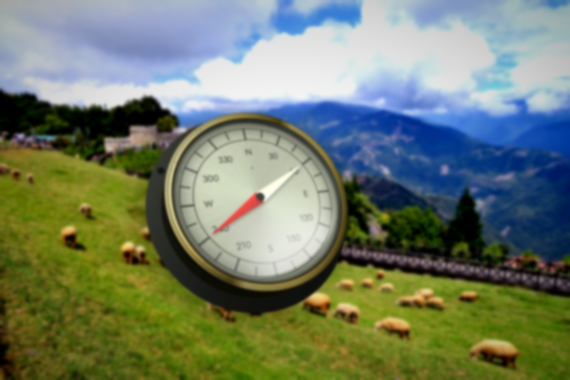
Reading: 240°
